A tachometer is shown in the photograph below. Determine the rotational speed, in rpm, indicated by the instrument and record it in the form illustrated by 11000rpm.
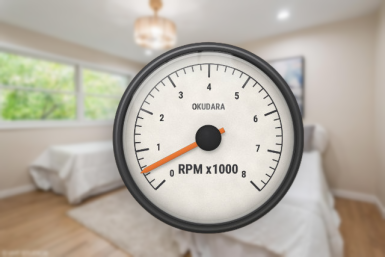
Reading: 500rpm
